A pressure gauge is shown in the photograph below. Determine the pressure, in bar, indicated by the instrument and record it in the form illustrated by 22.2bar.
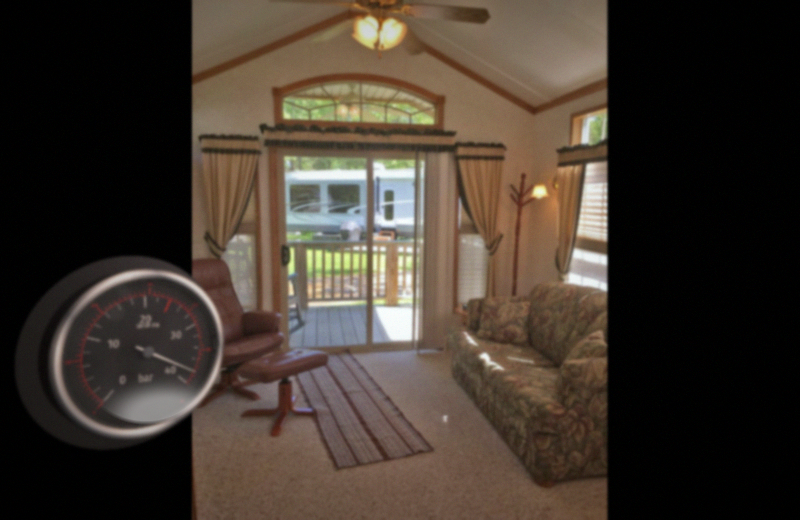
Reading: 38bar
